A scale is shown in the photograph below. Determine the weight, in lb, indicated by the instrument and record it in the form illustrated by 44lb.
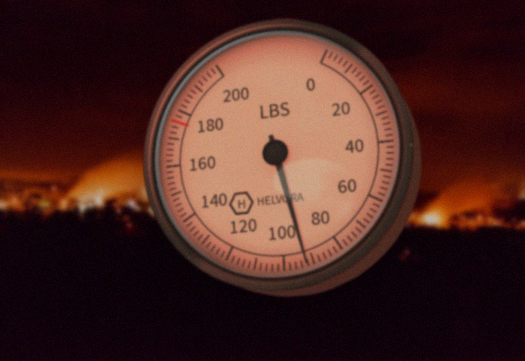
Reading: 92lb
